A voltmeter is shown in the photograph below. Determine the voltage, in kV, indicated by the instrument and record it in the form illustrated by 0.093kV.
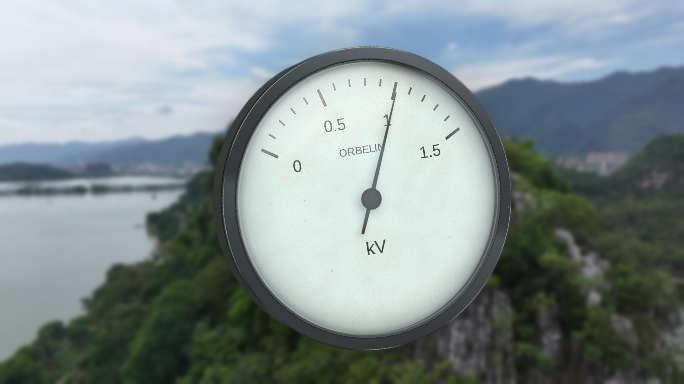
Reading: 1kV
